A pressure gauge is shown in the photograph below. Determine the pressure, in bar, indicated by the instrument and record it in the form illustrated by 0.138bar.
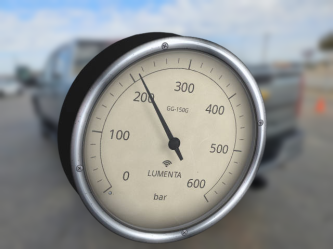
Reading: 210bar
